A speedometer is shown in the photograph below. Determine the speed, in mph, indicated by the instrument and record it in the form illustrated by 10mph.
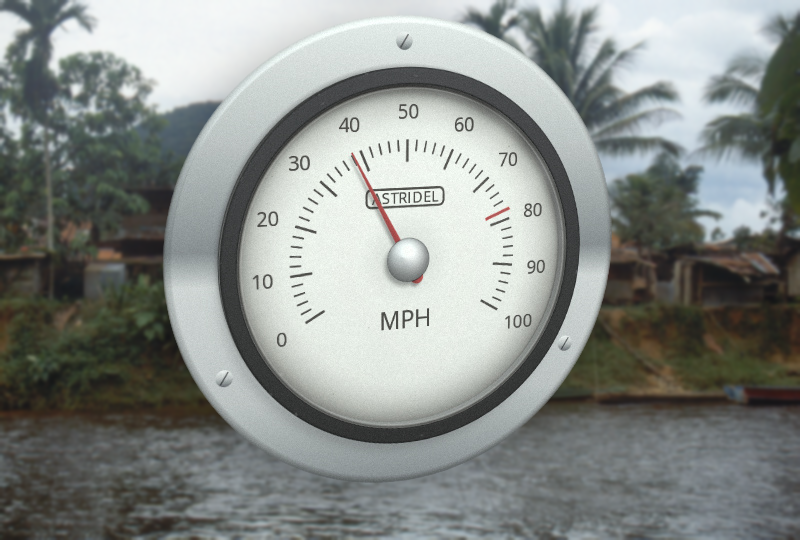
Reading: 38mph
